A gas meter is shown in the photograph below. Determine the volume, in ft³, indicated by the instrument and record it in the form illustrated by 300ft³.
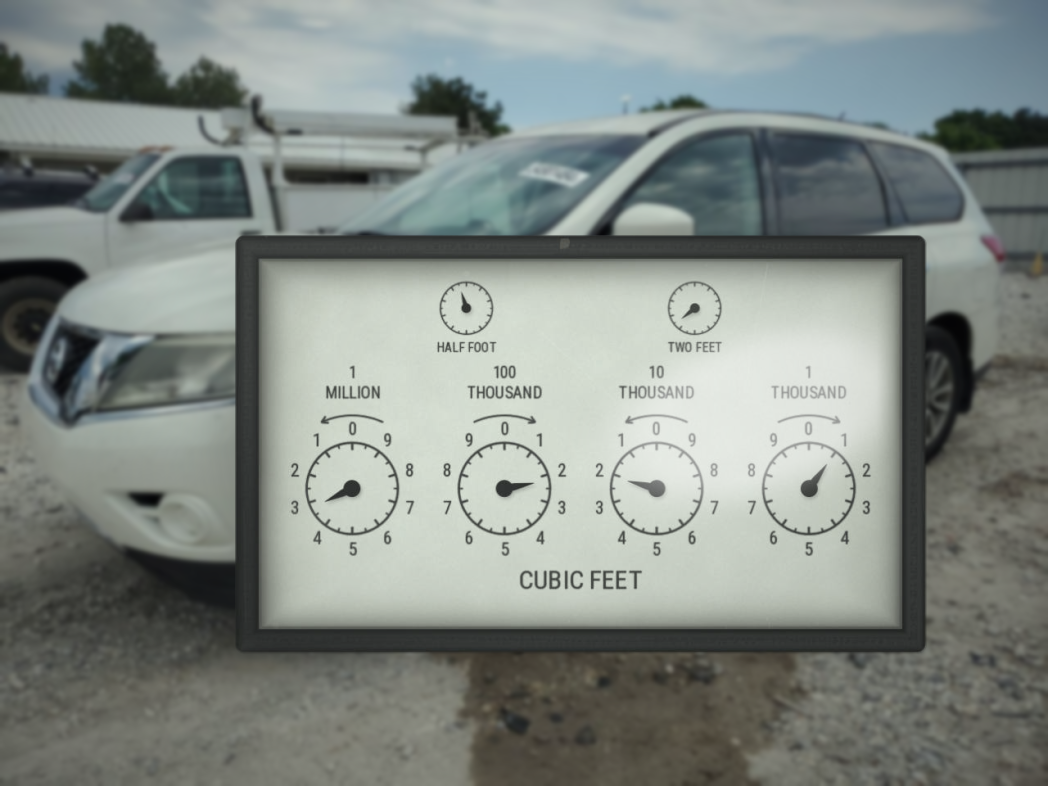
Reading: 322100ft³
